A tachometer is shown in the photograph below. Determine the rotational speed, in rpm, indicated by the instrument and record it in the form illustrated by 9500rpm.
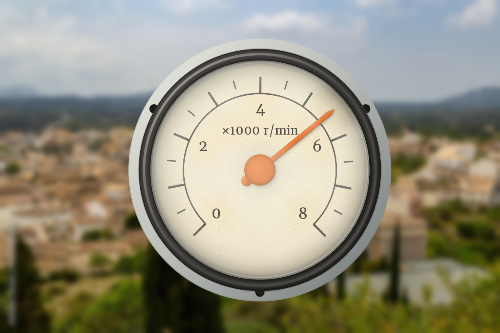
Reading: 5500rpm
